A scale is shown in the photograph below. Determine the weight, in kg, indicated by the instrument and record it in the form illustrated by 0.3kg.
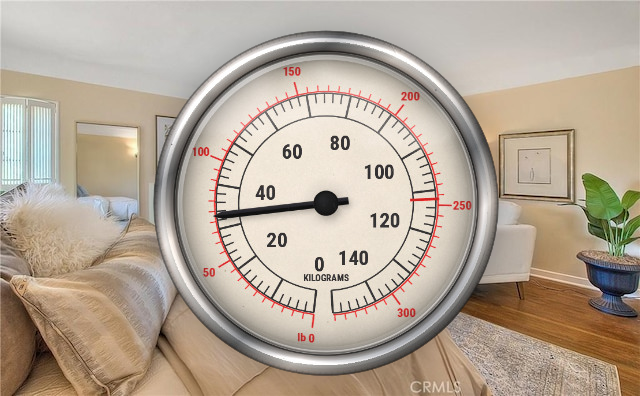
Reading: 33kg
